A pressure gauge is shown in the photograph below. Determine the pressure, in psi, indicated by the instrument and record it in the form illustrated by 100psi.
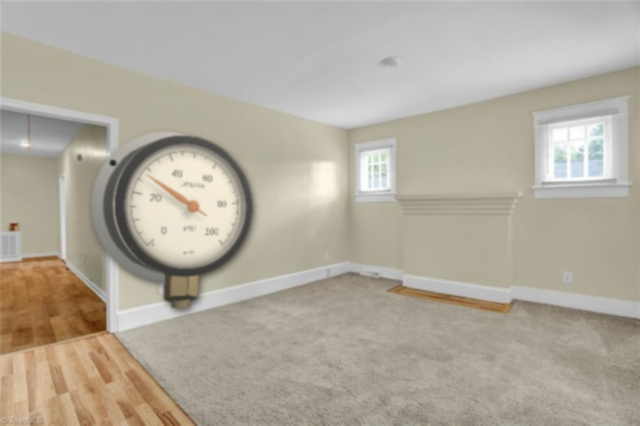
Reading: 27.5psi
